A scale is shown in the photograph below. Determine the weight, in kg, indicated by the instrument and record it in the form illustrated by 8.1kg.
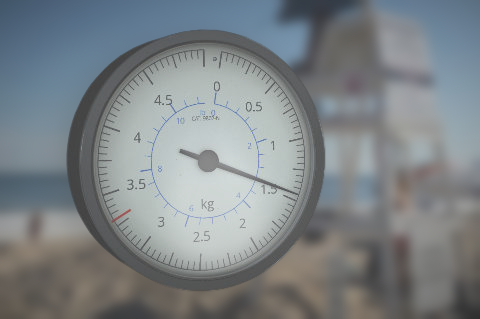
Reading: 1.45kg
